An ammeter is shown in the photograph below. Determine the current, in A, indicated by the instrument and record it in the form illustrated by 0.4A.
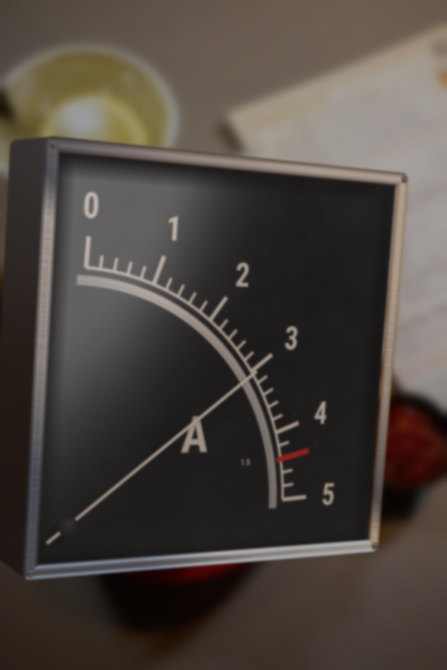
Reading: 3A
